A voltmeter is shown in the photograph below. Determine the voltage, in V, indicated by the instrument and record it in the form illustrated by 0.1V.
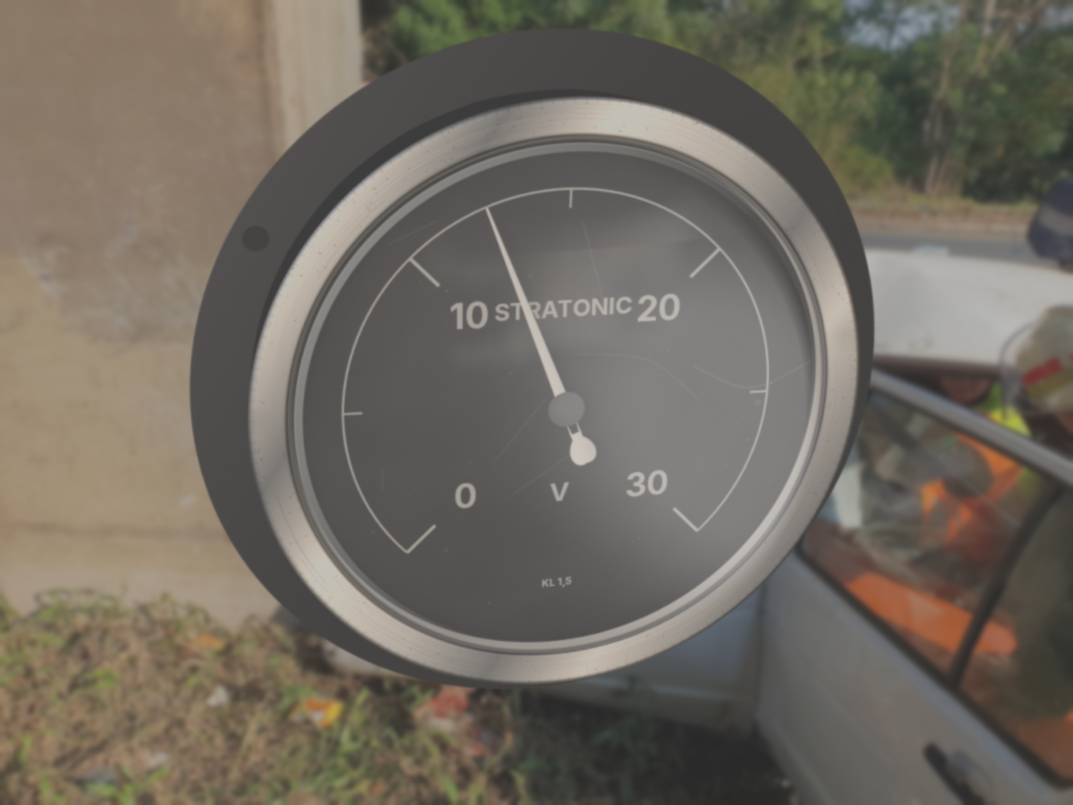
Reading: 12.5V
